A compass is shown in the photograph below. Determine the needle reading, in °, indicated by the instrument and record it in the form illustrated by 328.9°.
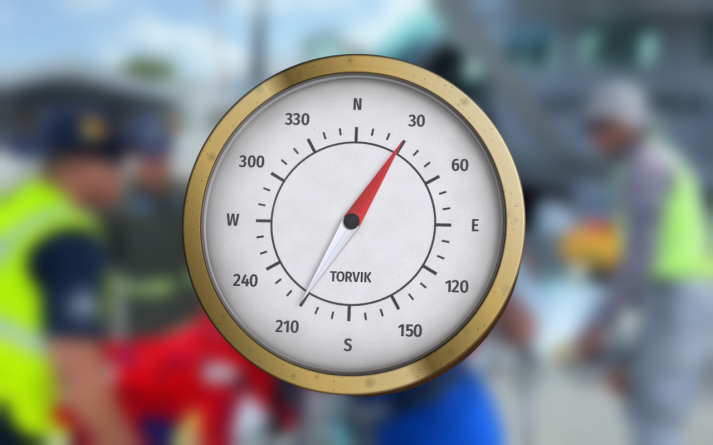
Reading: 30°
